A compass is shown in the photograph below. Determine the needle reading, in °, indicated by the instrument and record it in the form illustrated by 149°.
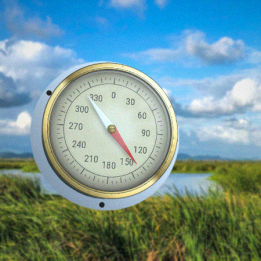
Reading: 140°
